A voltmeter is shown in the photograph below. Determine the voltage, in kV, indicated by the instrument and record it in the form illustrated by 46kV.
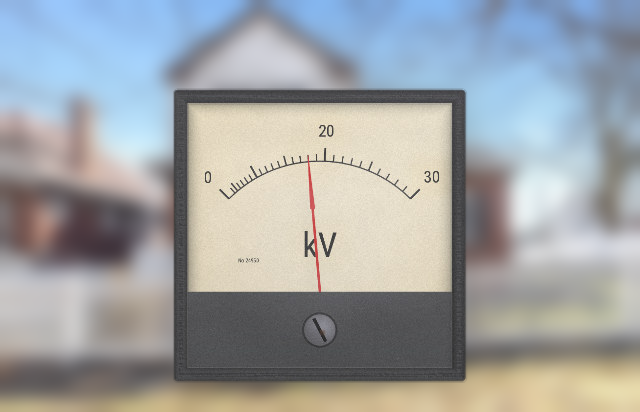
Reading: 18kV
